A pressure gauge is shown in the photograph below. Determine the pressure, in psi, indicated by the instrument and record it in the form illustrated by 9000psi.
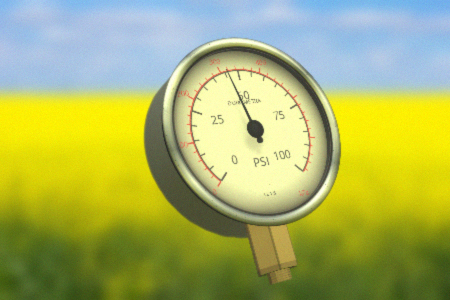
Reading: 45psi
